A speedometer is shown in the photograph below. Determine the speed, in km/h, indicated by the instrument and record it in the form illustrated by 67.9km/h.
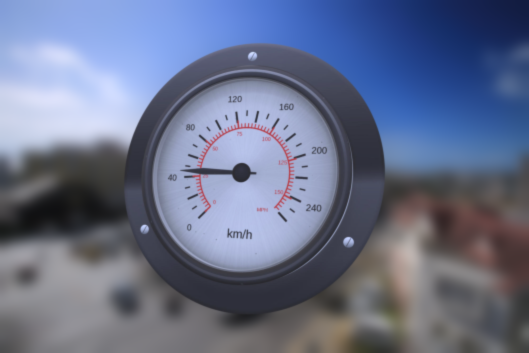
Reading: 45km/h
